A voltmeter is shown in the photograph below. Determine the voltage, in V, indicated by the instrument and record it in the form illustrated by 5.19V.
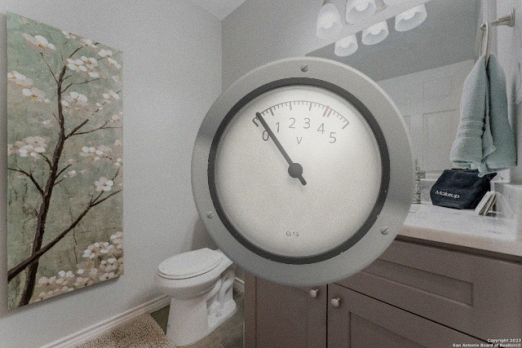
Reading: 0.4V
